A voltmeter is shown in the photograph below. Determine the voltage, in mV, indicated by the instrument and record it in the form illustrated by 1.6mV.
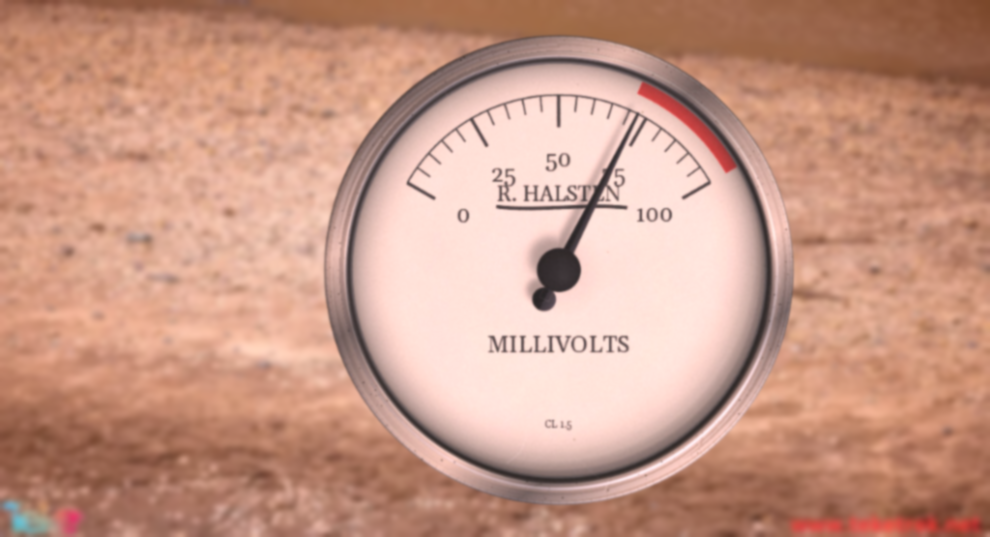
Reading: 72.5mV
